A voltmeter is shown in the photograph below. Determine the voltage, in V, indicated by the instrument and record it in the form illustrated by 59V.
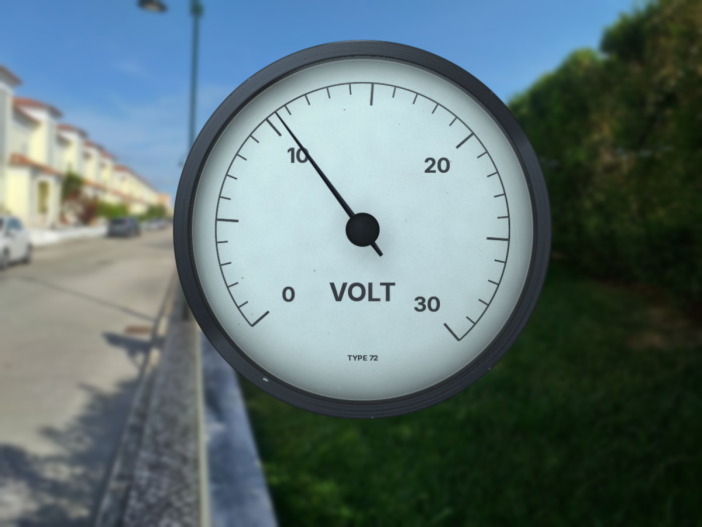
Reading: 10.5V
